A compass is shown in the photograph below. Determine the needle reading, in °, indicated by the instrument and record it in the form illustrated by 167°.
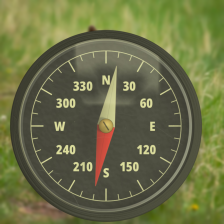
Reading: 190°
